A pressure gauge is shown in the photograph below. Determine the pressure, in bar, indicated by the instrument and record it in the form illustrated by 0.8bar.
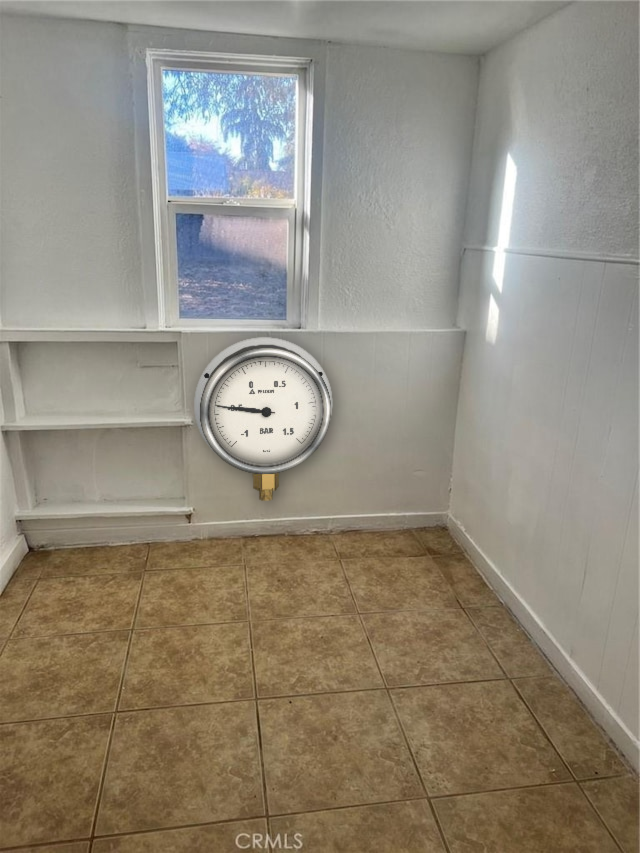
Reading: -0.5bar
